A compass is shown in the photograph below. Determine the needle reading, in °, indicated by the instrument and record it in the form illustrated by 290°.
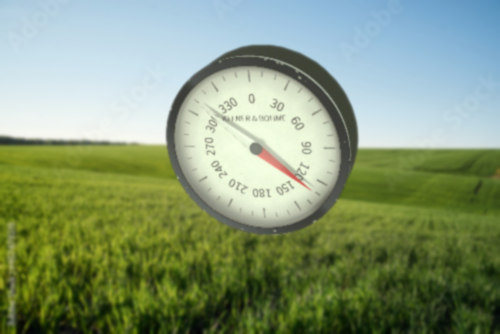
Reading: 130°
